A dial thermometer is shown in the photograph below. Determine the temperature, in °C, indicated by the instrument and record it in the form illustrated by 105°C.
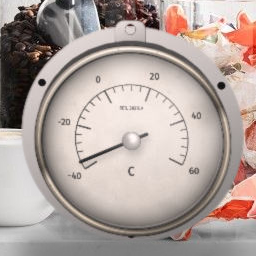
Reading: -36°C
